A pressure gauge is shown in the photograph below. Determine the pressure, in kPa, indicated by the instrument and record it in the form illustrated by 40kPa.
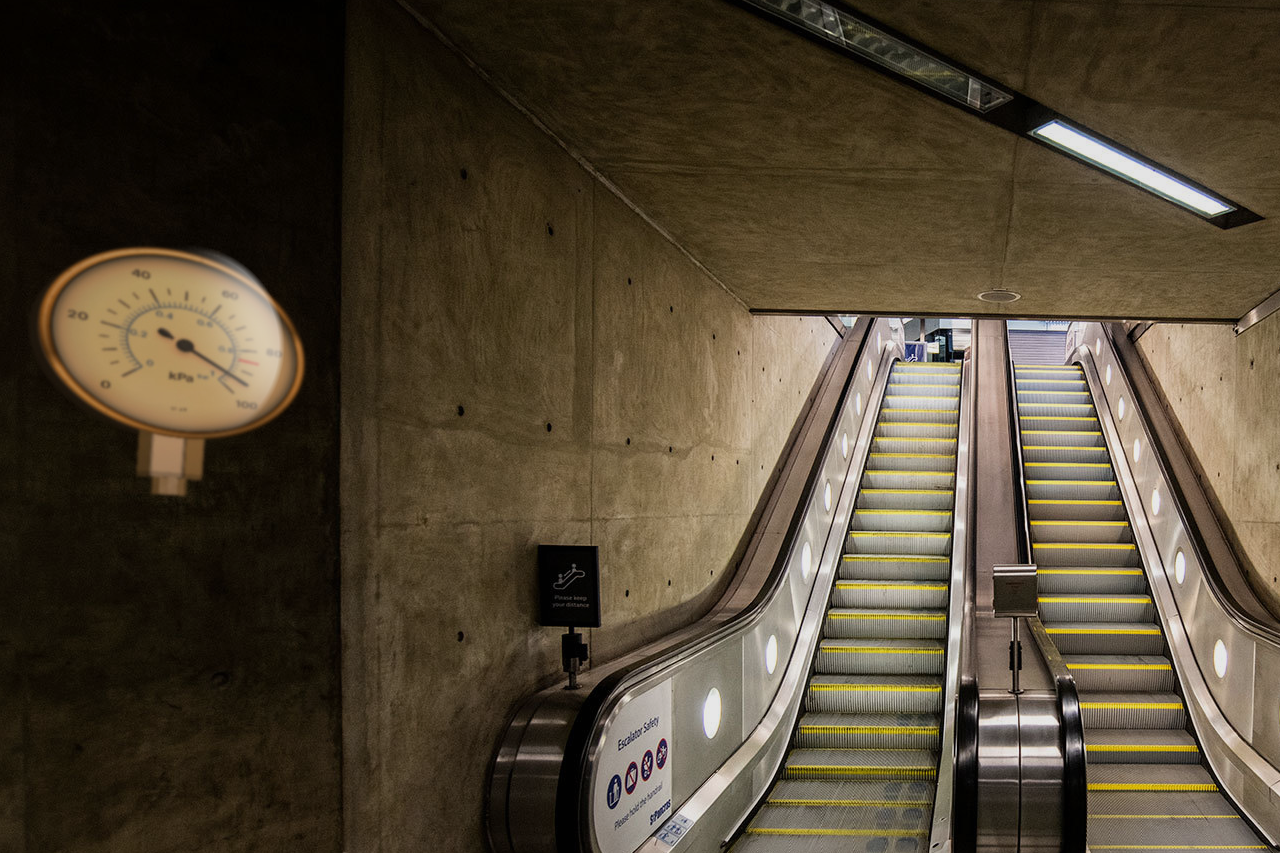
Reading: 95kPa
